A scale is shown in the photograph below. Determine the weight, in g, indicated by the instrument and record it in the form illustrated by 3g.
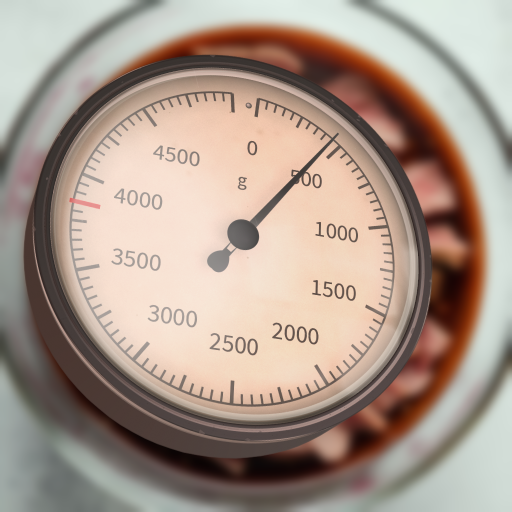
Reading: 450g
